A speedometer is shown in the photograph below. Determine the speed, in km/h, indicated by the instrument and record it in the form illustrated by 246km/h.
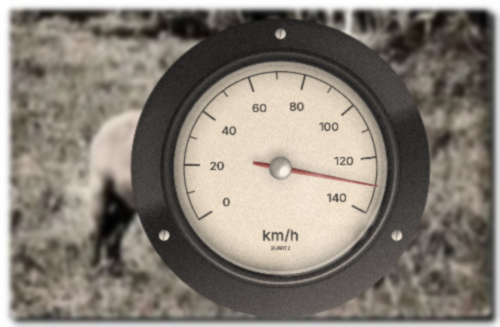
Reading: 130km/h
